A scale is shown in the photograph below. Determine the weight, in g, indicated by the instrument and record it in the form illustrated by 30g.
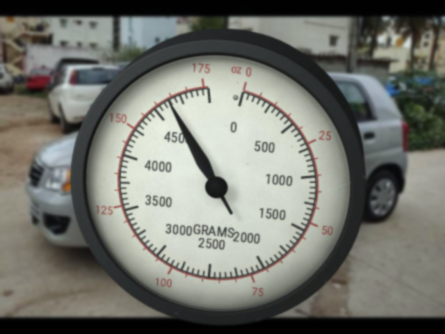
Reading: 4650g
